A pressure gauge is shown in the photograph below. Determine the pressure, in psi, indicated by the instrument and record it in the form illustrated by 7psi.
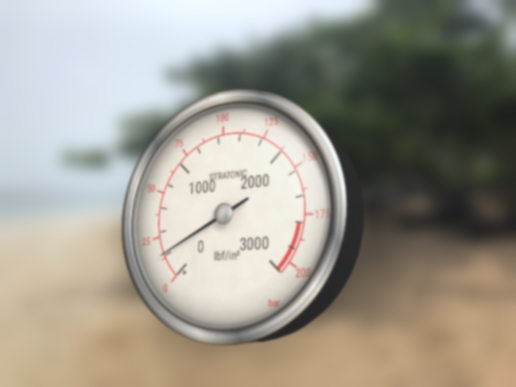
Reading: 200psi
